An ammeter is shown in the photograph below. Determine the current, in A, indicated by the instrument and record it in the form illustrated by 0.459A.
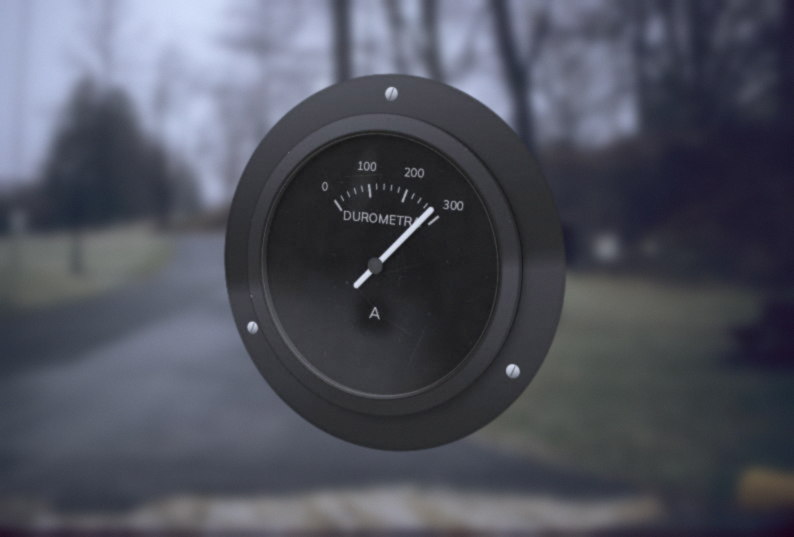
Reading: 280A
